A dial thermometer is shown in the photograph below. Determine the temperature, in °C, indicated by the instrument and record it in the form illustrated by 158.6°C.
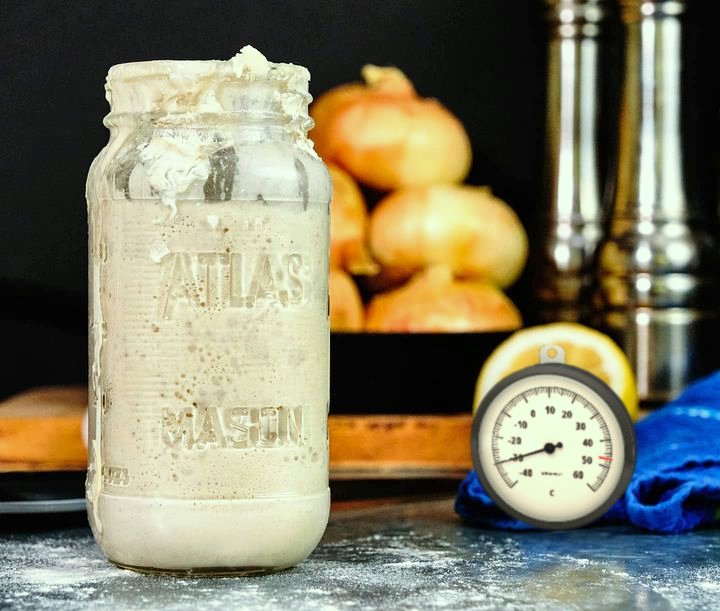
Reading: -30°C
